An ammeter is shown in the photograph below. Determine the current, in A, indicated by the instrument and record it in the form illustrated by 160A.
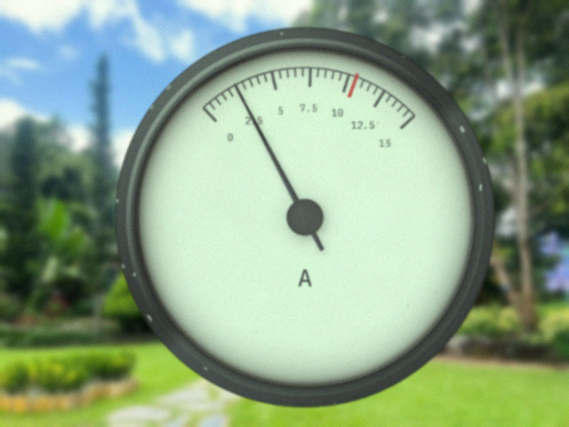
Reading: 2.5A
